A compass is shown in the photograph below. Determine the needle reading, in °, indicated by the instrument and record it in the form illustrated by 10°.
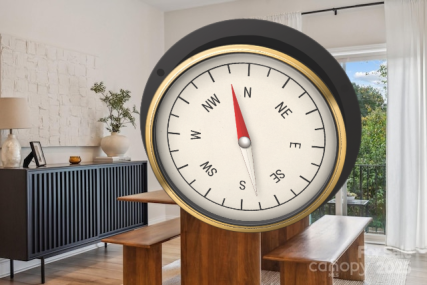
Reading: 345°
